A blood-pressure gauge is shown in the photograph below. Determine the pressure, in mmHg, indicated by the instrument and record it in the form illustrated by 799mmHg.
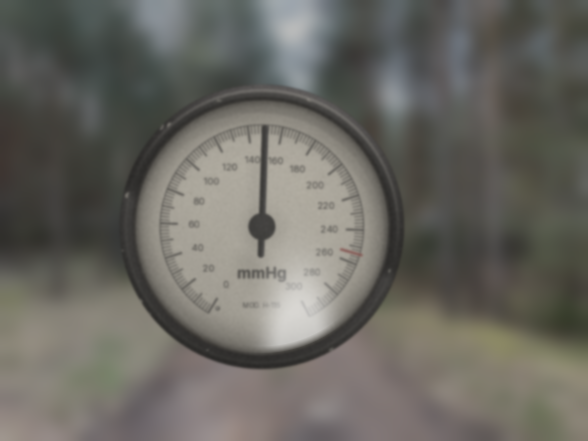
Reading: 150mmHg
